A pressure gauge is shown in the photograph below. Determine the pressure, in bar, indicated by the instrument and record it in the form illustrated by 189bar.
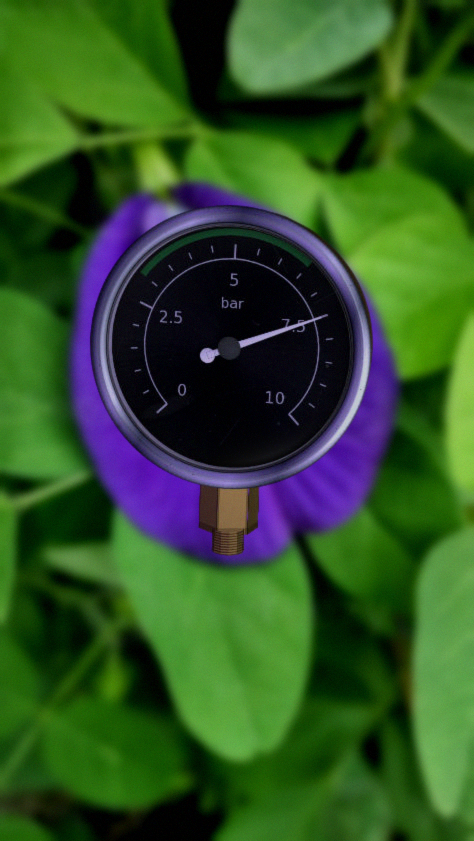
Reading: 7.5bar
